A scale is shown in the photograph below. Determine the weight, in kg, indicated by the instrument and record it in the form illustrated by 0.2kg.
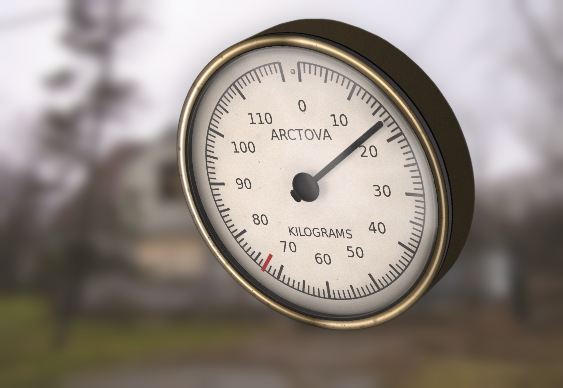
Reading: 17kg
